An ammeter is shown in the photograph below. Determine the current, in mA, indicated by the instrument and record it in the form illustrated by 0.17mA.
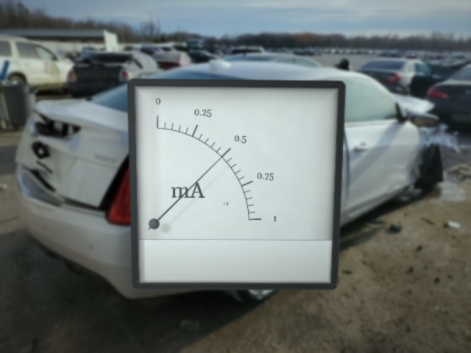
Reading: 0.5mA
